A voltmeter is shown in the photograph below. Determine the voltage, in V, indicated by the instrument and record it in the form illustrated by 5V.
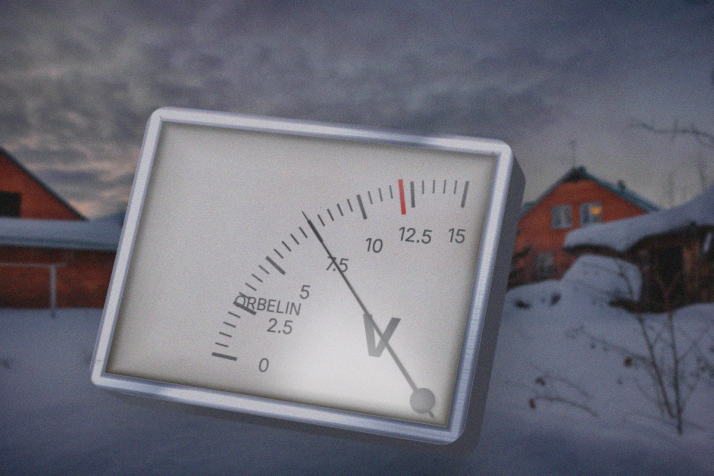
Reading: 7.5V
